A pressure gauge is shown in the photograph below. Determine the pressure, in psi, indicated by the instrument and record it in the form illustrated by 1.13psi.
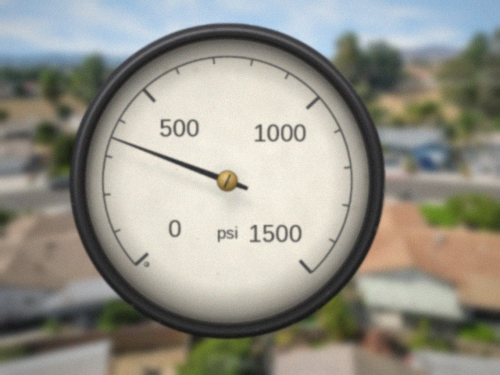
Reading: 350psi
